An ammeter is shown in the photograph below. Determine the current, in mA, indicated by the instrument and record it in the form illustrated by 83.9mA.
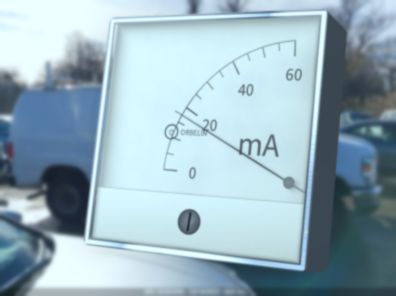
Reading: 17.5mA
